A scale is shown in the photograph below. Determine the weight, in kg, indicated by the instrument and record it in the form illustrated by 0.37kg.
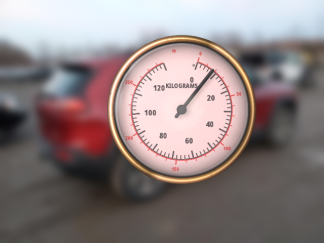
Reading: 8kg
